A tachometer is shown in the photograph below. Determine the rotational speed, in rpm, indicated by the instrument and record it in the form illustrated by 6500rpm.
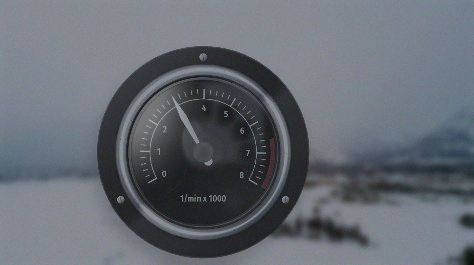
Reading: 3000rpm
